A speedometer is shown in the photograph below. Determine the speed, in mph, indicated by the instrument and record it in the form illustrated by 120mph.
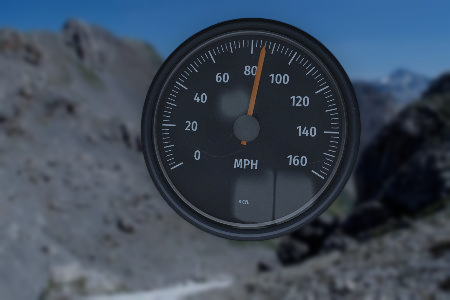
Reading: 86mph
